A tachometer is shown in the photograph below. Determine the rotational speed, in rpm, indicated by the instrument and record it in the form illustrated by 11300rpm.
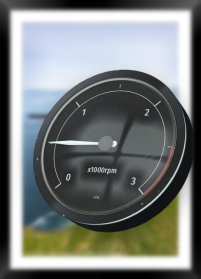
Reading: 500rpm
